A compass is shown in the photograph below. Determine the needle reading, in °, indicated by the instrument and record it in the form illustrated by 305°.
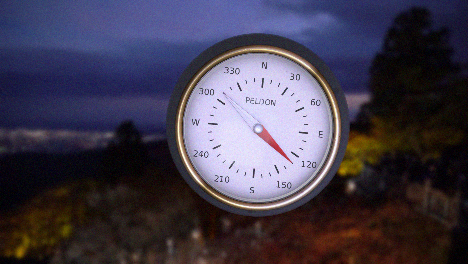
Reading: 130°
